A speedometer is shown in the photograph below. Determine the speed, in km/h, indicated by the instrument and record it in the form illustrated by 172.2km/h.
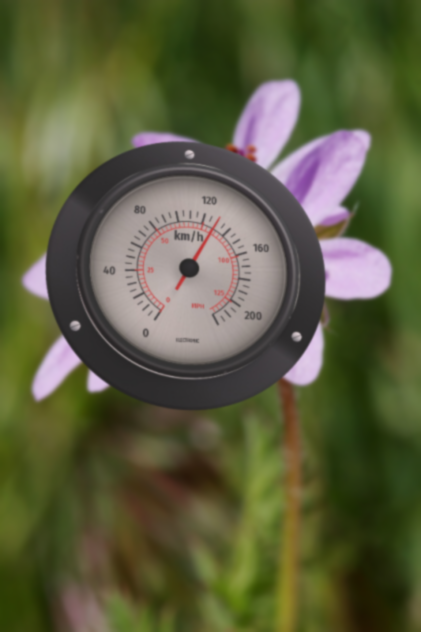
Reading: 130km/h
